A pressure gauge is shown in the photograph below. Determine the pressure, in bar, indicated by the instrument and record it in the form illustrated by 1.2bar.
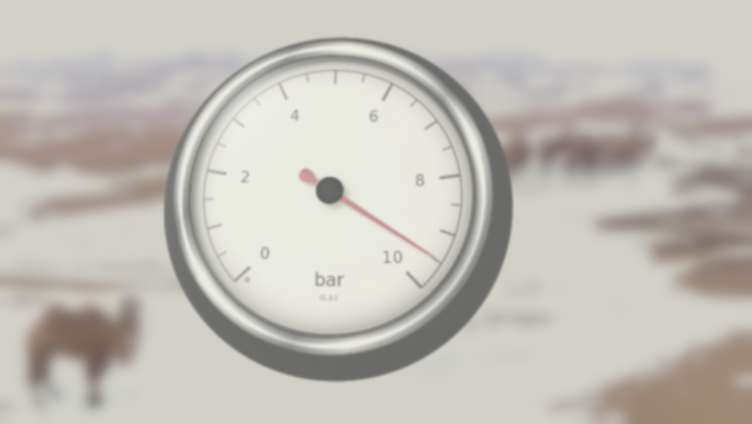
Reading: 9.5bar
